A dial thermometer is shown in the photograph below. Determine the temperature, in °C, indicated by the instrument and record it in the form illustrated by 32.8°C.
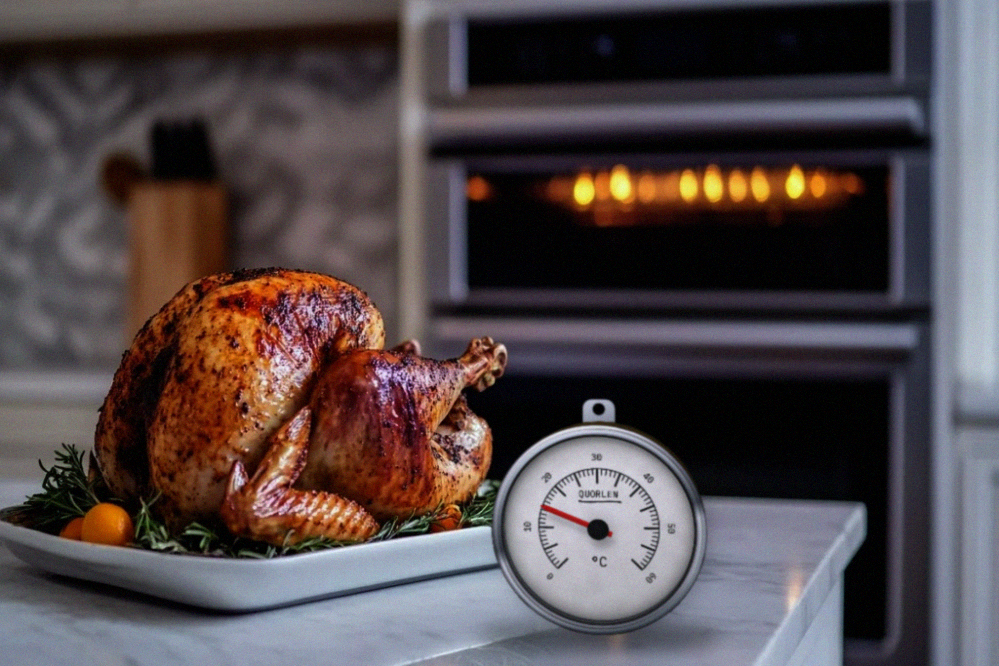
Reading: 15°C
